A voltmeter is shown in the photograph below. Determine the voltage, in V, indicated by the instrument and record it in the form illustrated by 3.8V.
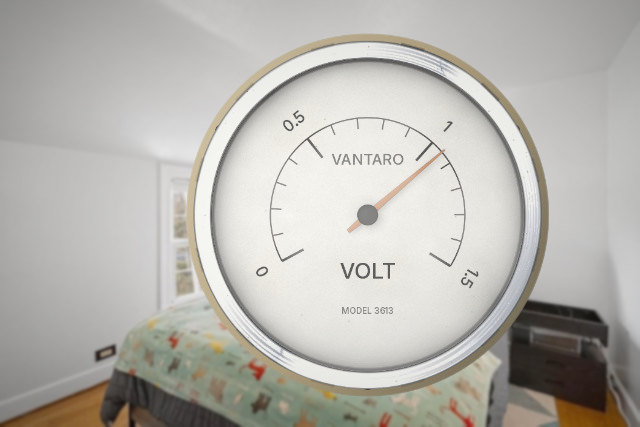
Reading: 1.05V
